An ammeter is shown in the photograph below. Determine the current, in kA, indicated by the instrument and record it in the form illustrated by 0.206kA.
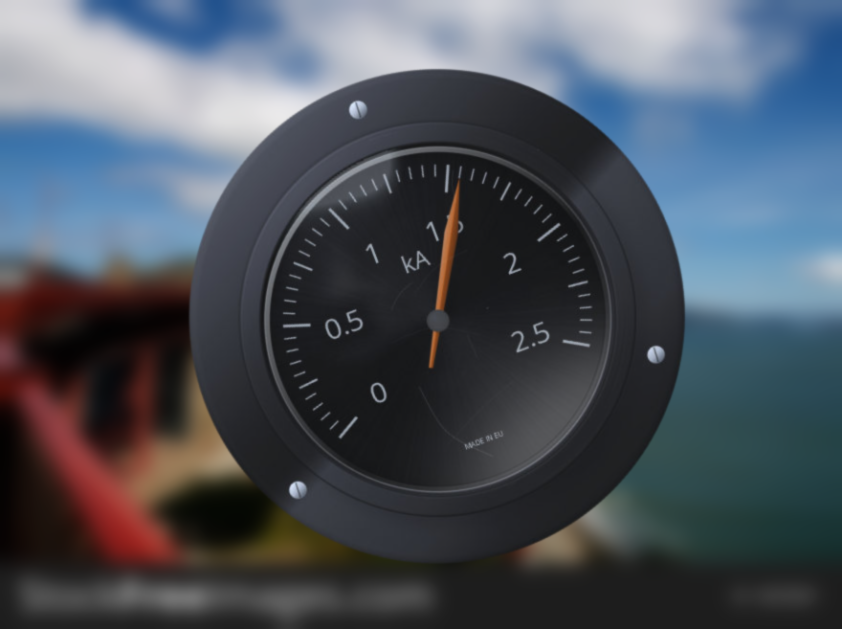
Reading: 1.55kA
